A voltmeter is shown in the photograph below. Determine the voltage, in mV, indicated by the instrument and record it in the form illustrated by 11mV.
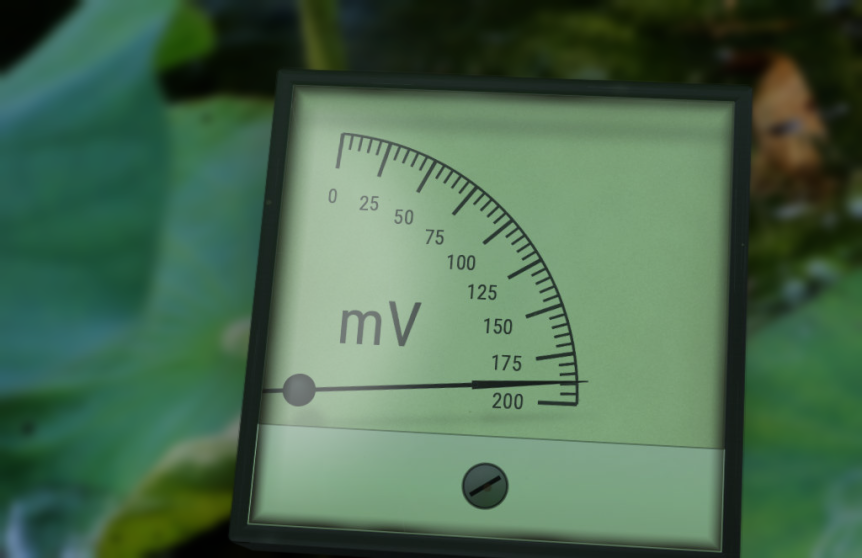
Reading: 190mV
